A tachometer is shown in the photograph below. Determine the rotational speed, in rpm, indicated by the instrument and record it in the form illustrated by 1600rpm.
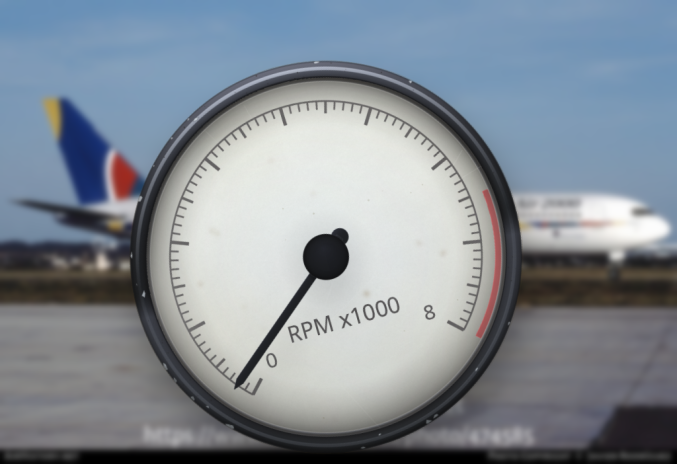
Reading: 200rpm
